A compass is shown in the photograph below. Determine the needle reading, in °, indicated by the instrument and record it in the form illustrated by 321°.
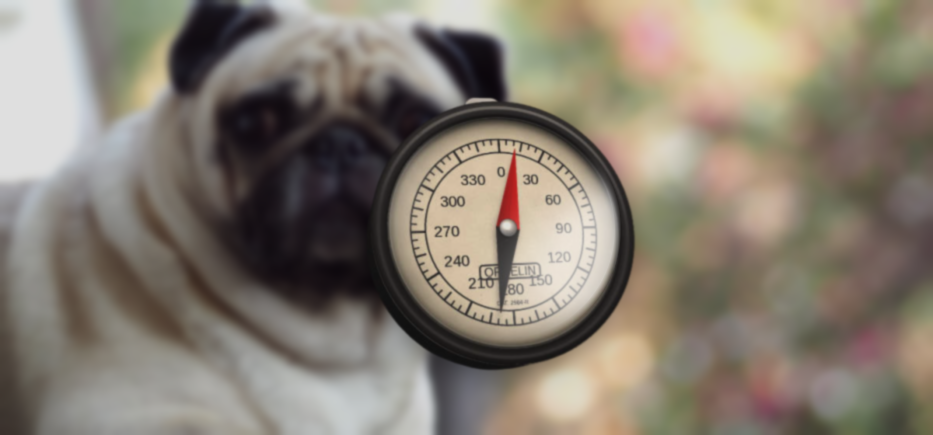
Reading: 10°
